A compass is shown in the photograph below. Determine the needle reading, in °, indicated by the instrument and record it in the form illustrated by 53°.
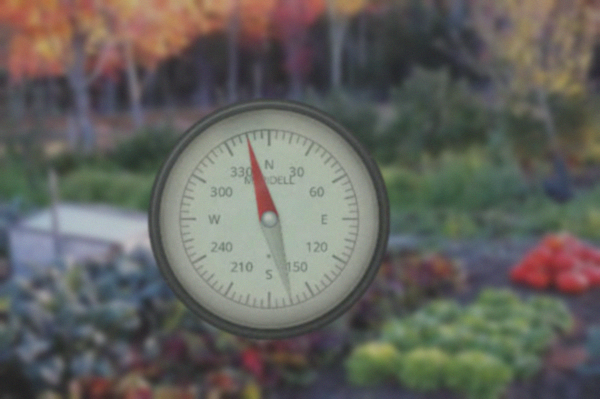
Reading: 345°
